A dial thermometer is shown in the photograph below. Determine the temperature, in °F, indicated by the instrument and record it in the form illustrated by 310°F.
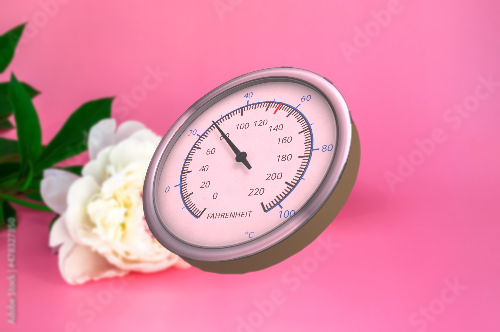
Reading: 80°F
